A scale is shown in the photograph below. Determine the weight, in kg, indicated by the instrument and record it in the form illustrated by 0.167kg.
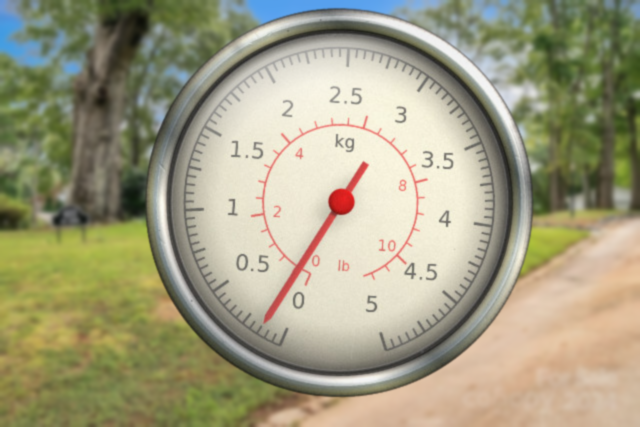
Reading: 0.15kg
